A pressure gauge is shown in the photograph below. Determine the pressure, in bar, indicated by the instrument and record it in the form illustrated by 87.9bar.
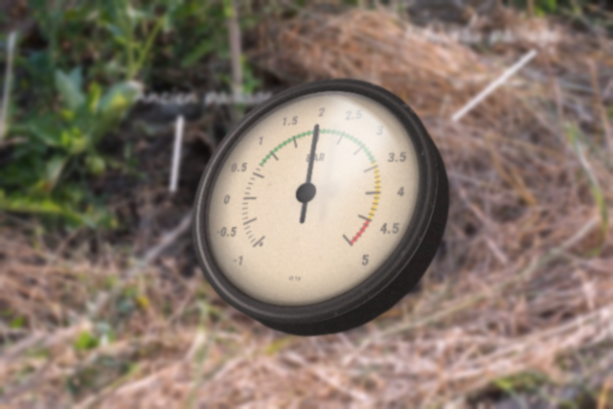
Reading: 2bar
